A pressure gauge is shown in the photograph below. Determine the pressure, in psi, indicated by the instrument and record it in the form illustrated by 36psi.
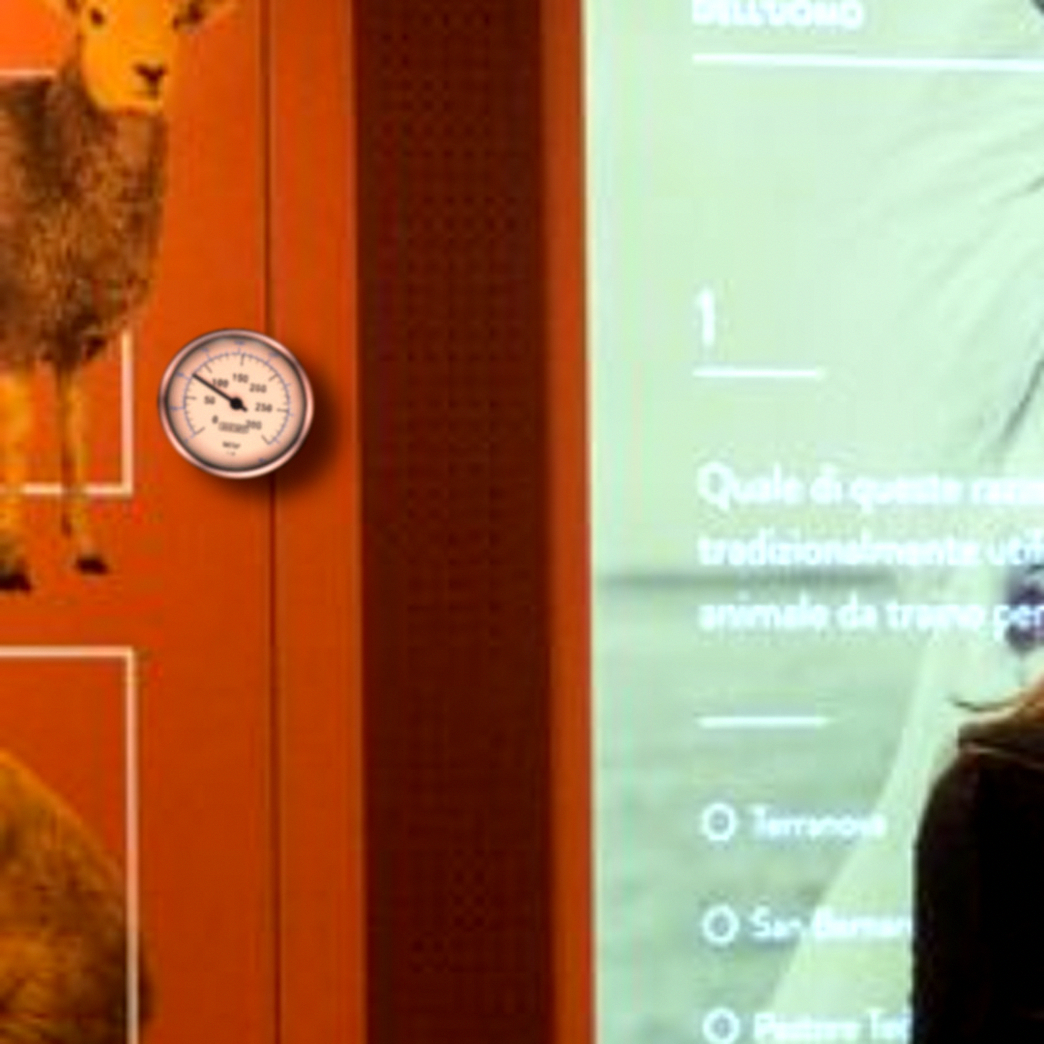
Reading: 80psi
